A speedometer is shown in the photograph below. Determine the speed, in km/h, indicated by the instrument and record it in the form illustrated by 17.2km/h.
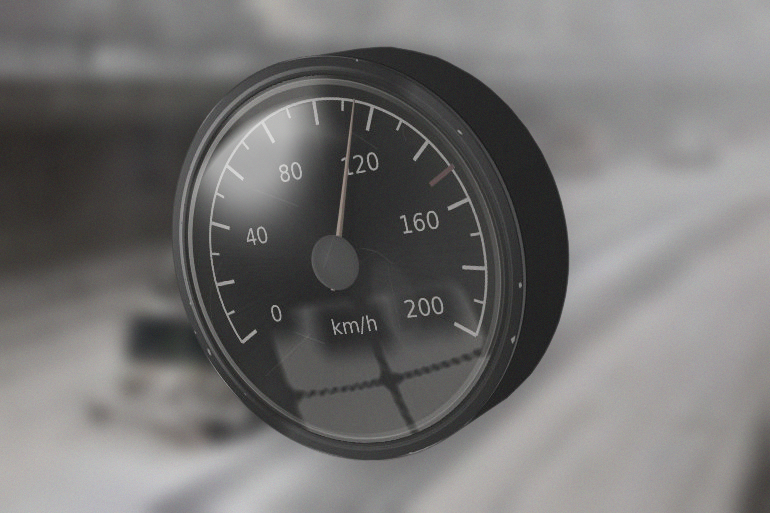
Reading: 115km/h
